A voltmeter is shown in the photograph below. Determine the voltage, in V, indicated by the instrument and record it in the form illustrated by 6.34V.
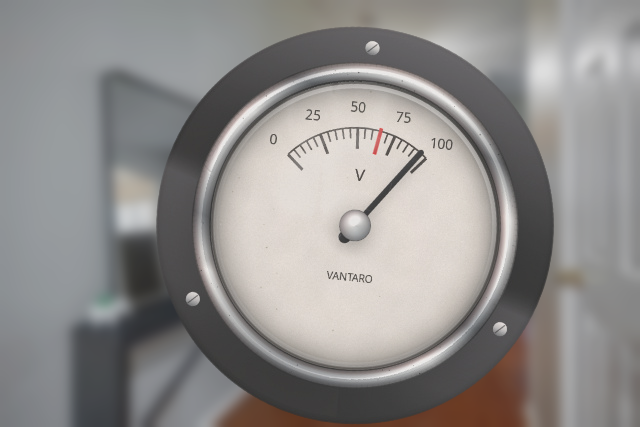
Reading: 95V
